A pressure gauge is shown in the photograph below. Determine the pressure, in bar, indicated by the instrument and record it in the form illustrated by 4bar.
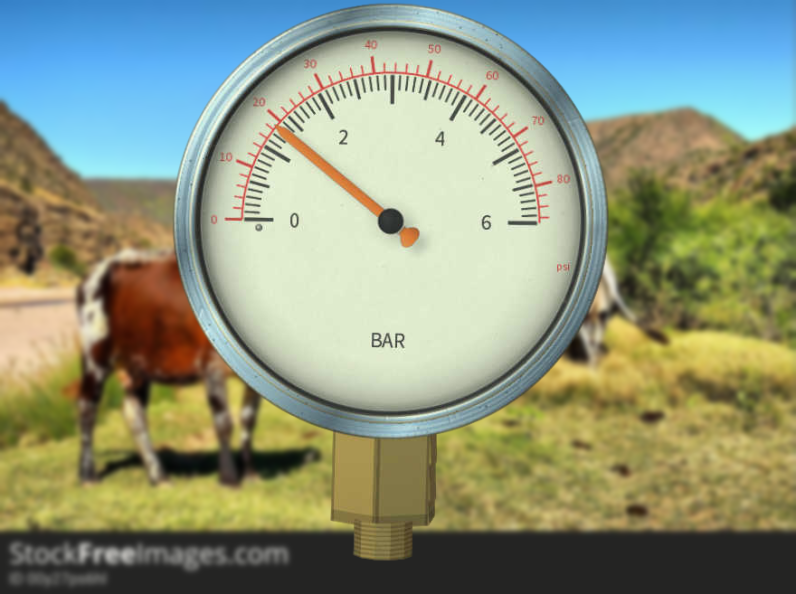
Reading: 1.3bar
